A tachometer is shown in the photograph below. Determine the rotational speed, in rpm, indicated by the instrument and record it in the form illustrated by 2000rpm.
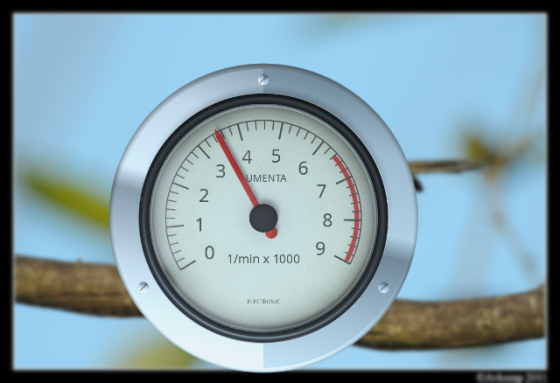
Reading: 3500rpm
